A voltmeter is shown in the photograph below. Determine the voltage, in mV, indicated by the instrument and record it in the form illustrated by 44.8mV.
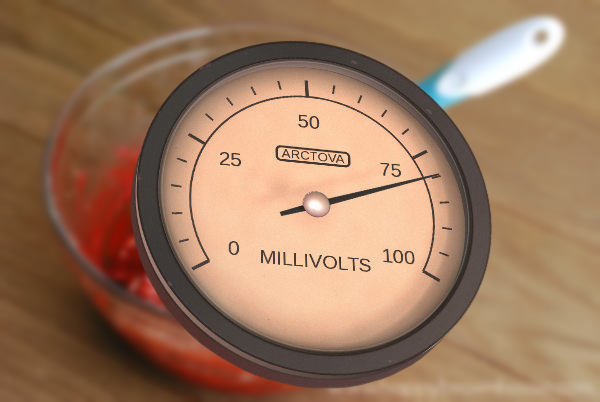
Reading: 80mV
